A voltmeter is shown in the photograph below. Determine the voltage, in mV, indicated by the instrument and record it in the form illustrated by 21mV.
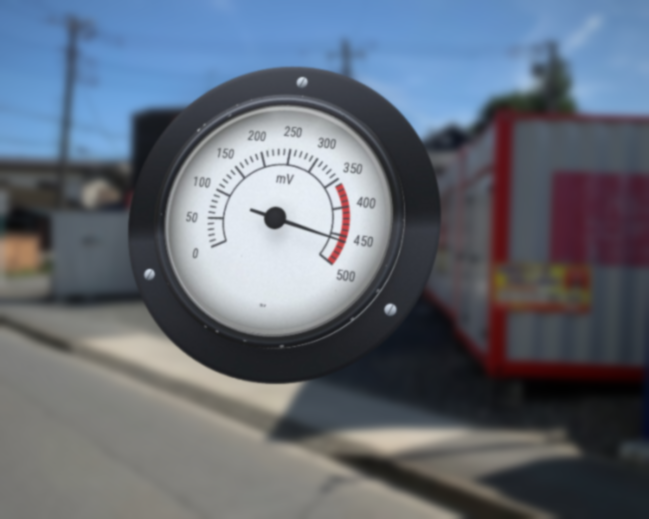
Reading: 460mV
